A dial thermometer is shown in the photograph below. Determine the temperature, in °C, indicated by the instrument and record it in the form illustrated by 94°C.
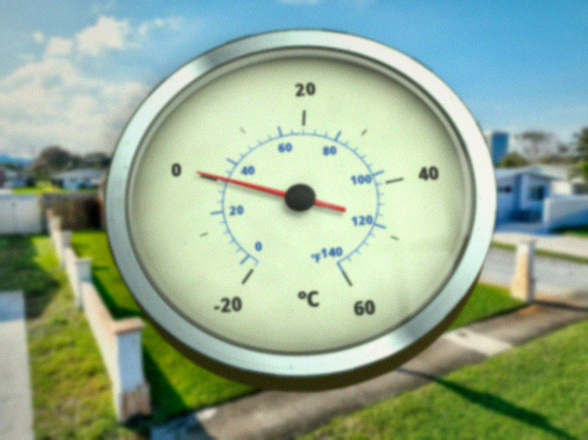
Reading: 0°C
